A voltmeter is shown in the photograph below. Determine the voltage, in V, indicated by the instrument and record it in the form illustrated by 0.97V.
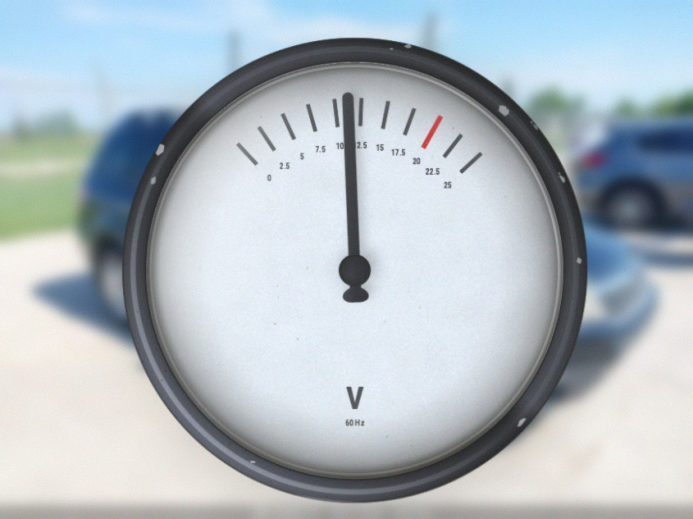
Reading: 11.25V
